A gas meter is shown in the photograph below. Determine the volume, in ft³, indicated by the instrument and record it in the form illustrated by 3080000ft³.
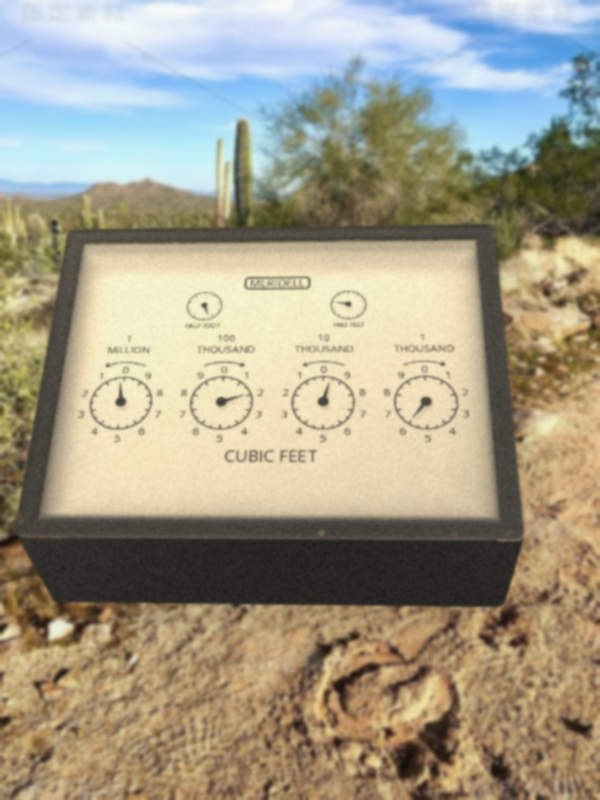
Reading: 19600ft³
